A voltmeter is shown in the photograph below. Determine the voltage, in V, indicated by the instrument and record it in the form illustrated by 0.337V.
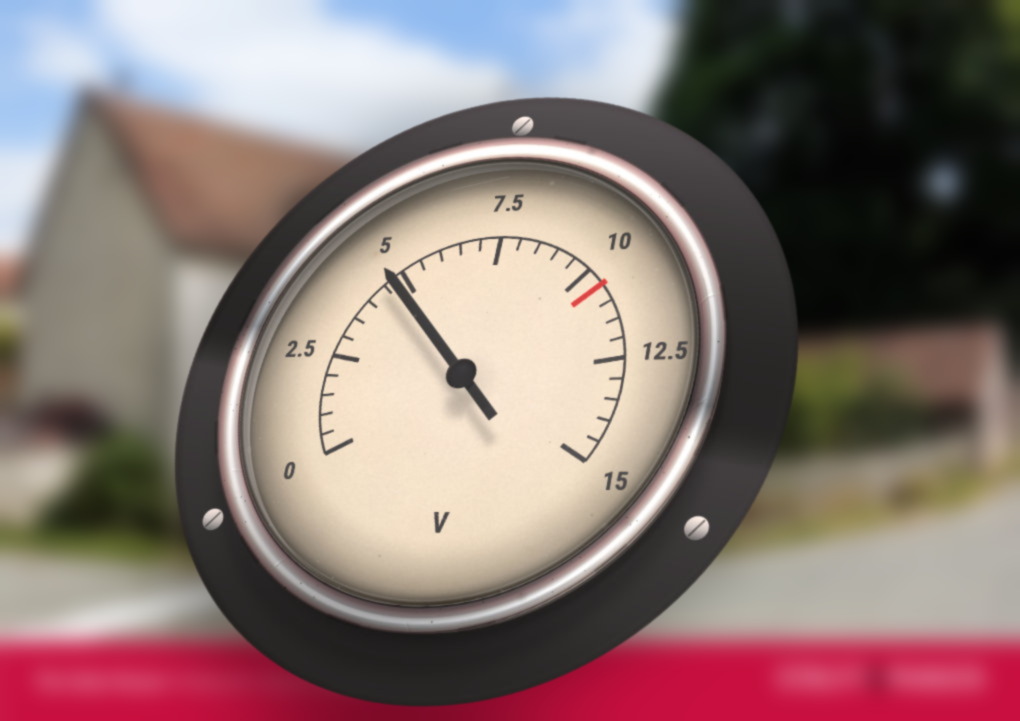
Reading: 4.75V
